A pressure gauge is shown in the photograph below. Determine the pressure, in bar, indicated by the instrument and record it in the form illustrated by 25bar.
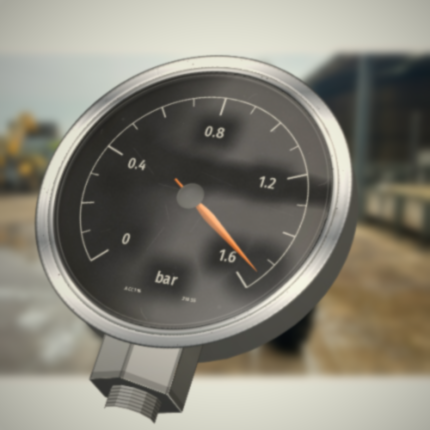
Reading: 1.55bar
